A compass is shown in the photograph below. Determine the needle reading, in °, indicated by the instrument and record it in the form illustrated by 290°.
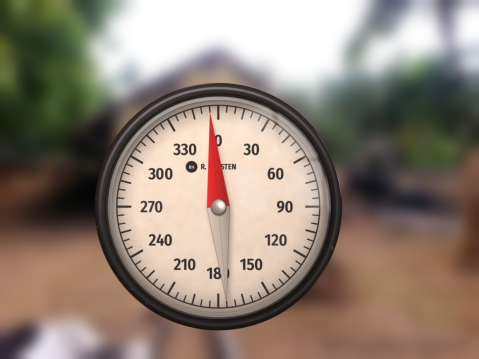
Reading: 355°
